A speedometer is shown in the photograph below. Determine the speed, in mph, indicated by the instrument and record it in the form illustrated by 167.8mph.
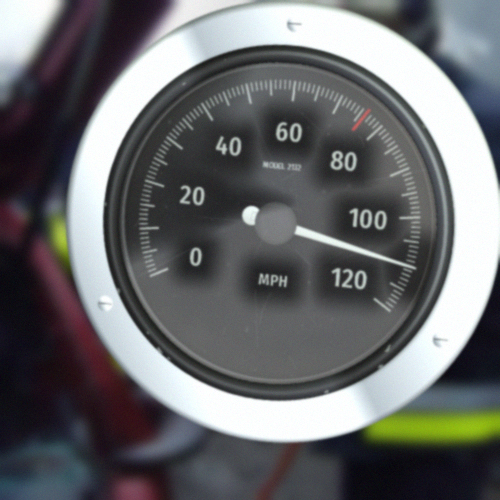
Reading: 110mph
